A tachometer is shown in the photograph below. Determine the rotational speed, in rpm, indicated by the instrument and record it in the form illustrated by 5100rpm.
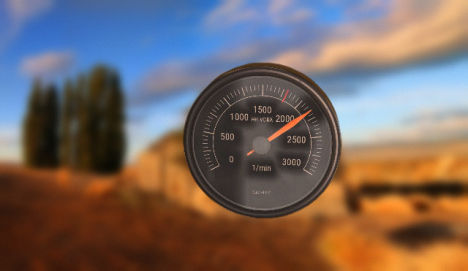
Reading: 2150rpm
